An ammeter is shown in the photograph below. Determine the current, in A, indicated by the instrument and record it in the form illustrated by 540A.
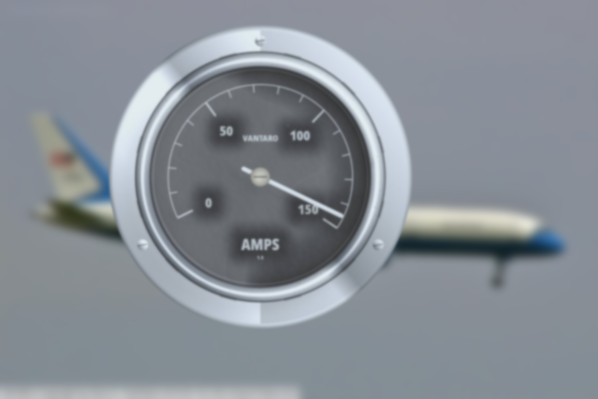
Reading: 145A
